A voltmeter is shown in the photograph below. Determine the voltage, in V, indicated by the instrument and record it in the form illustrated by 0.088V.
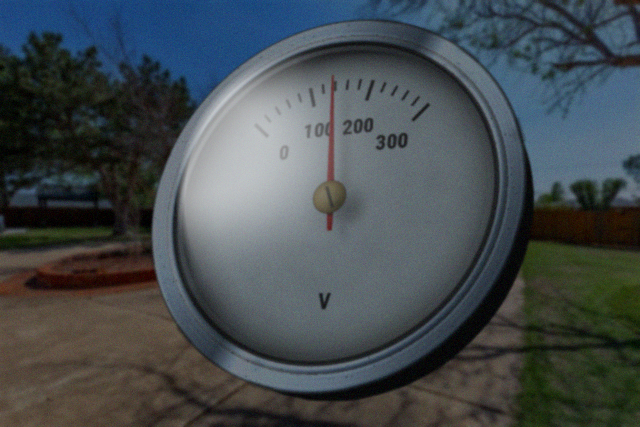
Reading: 140V
